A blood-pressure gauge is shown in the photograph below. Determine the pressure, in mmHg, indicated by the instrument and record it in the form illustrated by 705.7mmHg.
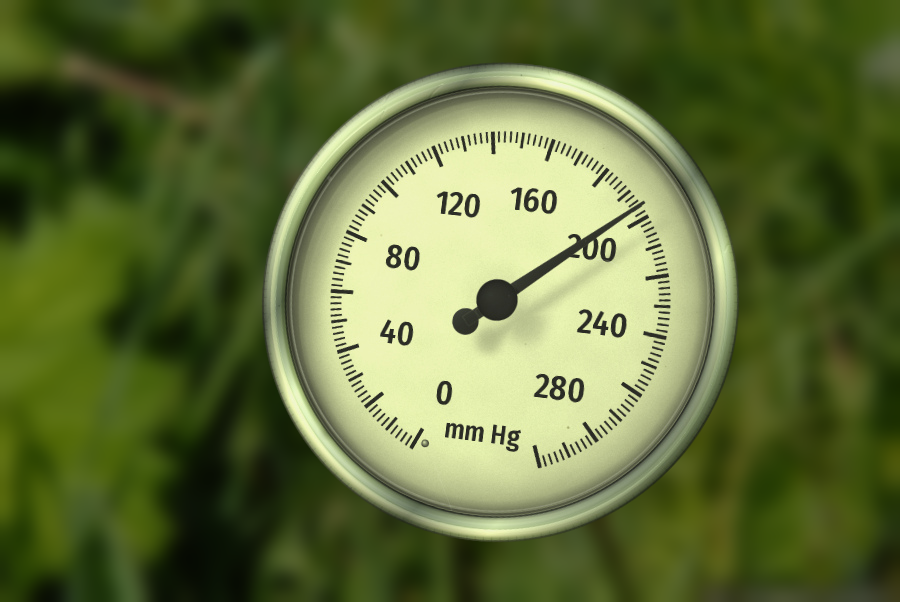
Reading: 196mmHg
